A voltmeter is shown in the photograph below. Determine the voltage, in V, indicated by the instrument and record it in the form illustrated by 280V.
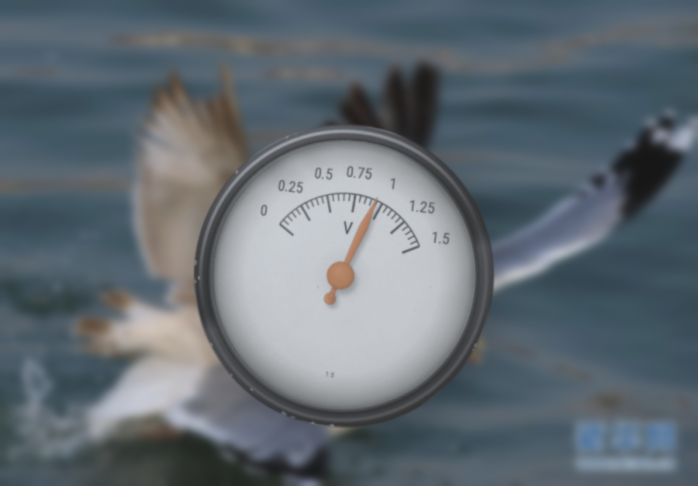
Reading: 0.95V
